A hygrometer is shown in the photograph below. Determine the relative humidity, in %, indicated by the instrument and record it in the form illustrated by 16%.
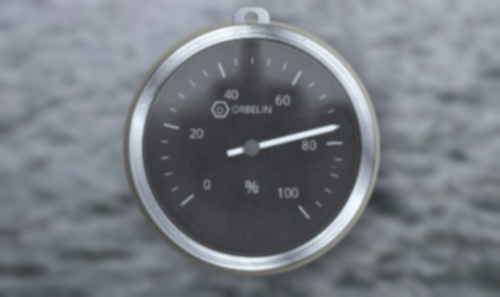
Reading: 76%
